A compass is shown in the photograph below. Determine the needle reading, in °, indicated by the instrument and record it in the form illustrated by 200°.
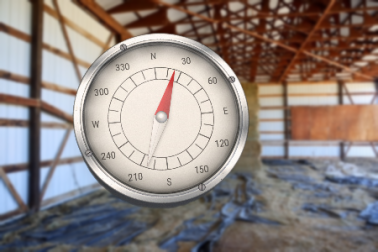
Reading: 22.5°
